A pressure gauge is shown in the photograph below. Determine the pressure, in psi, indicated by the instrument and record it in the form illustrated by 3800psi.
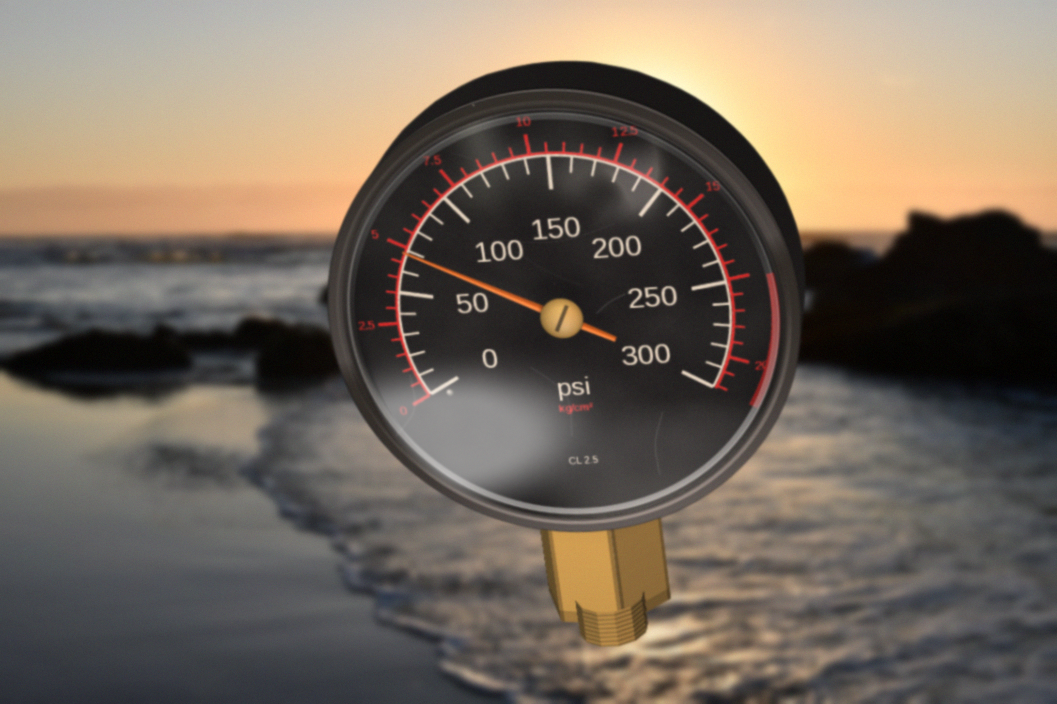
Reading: 70psi
